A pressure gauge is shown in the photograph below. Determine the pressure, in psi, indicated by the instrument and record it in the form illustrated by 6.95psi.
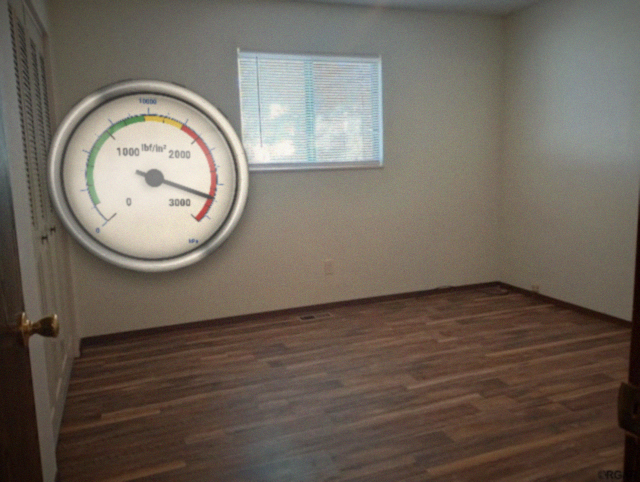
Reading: 2700psi
